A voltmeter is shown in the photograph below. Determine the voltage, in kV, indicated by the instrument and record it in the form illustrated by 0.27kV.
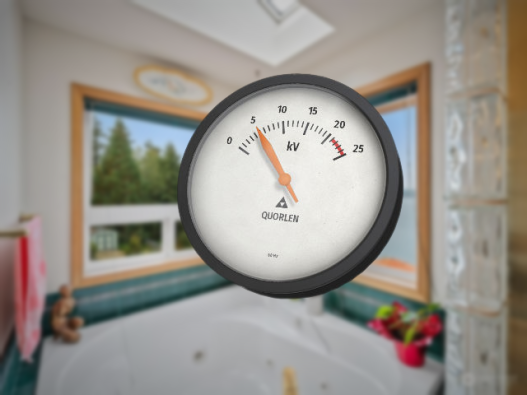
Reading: 5kV
